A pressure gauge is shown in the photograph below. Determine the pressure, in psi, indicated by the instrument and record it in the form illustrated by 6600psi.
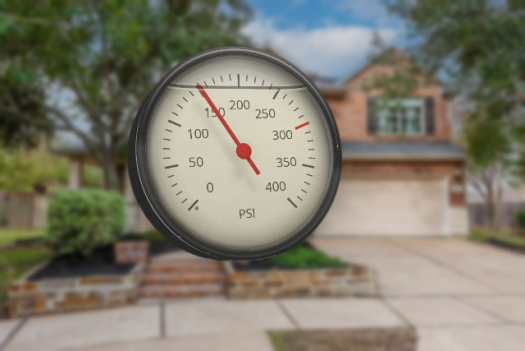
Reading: 150psi
